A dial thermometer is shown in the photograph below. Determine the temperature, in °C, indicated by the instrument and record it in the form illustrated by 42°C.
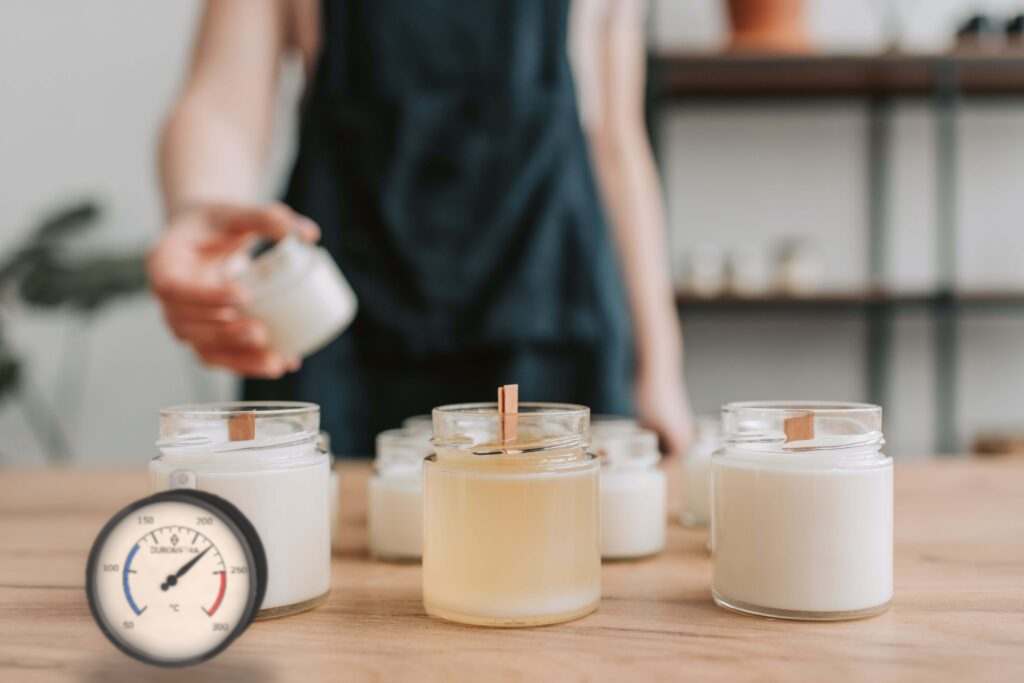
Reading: 220°C
